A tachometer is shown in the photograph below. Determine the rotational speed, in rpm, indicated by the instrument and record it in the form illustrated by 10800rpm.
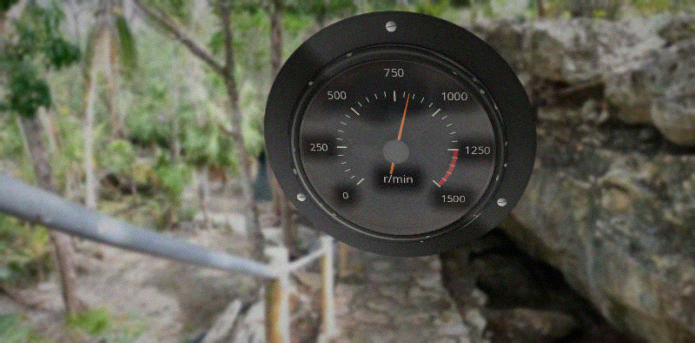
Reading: 825rpm
